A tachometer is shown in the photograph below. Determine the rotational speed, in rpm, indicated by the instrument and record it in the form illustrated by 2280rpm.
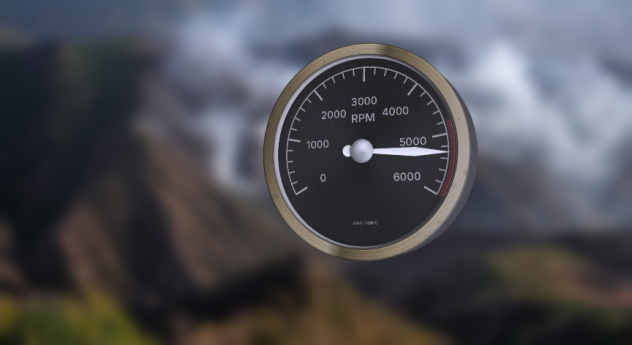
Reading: 5300rpm
